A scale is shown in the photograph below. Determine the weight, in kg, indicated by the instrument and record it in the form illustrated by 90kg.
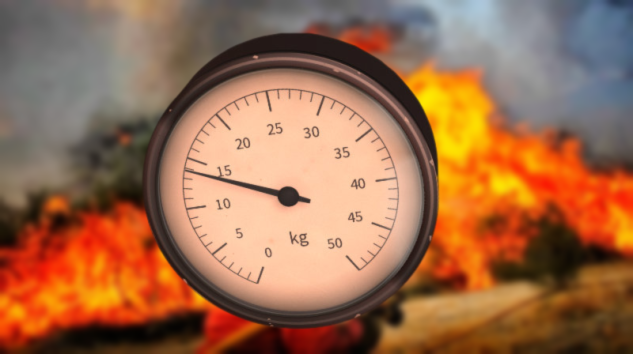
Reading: 14kg
